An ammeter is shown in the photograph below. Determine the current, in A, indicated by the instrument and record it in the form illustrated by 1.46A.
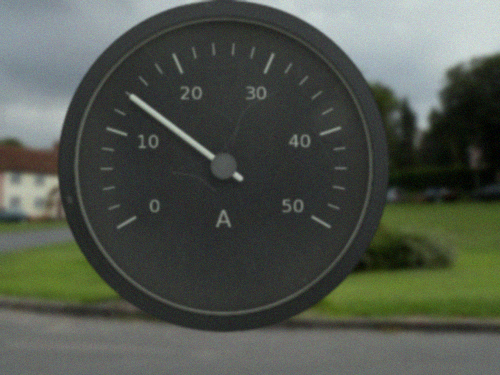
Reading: 14A
